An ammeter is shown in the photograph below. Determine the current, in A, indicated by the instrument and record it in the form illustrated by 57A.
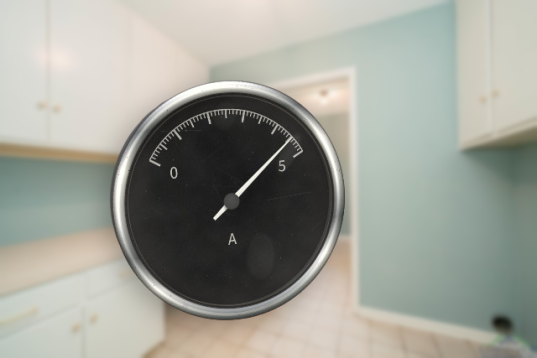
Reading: 4.5A
